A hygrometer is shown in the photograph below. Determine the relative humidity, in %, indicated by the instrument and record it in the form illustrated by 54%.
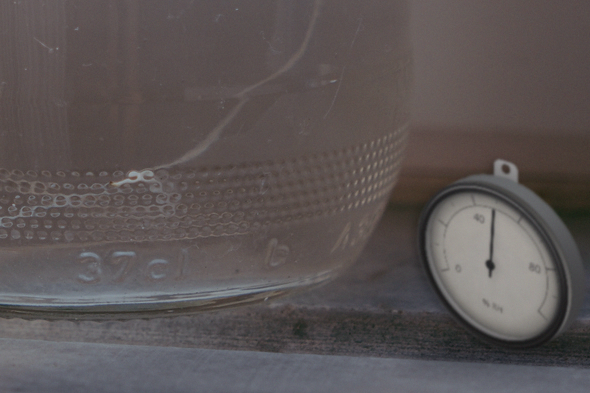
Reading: 50%
